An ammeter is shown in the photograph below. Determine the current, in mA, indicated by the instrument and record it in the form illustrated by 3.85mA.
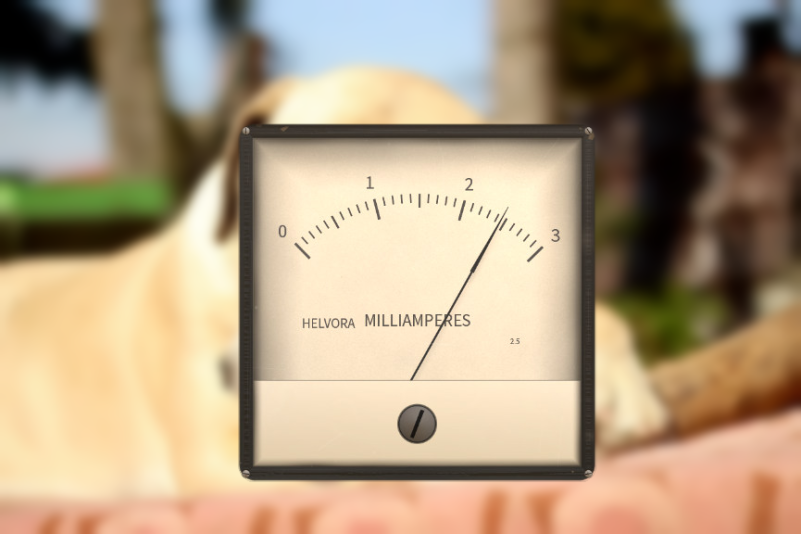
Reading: 2.45mA
